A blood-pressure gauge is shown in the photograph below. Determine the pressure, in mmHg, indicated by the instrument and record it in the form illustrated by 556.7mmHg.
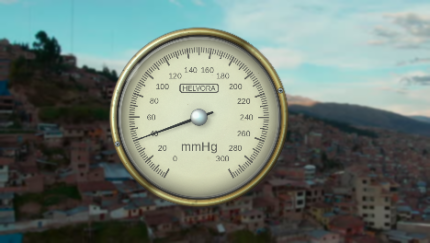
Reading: 40mmHg
